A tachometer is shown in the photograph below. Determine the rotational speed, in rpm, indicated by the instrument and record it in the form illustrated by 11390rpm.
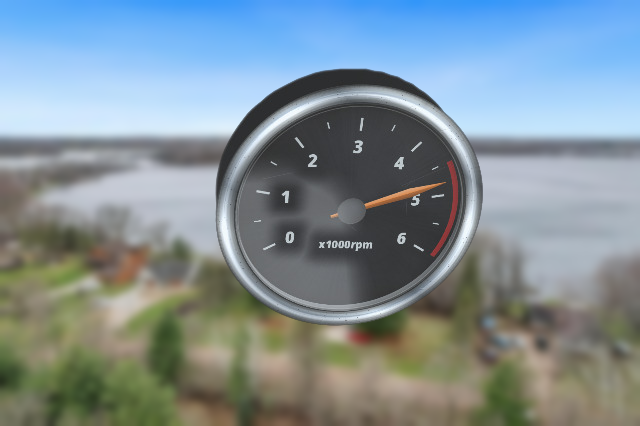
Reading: 4750rpm
